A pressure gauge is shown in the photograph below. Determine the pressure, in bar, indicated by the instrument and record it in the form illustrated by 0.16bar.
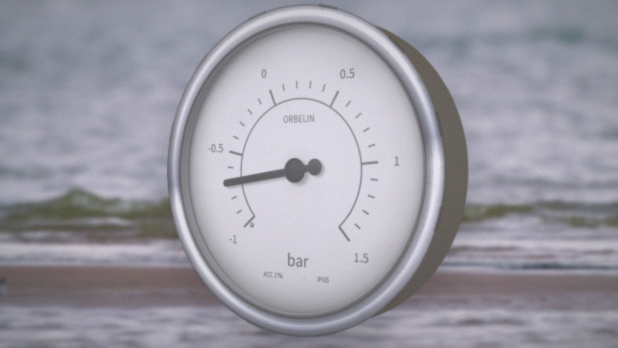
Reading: -0.7bar
